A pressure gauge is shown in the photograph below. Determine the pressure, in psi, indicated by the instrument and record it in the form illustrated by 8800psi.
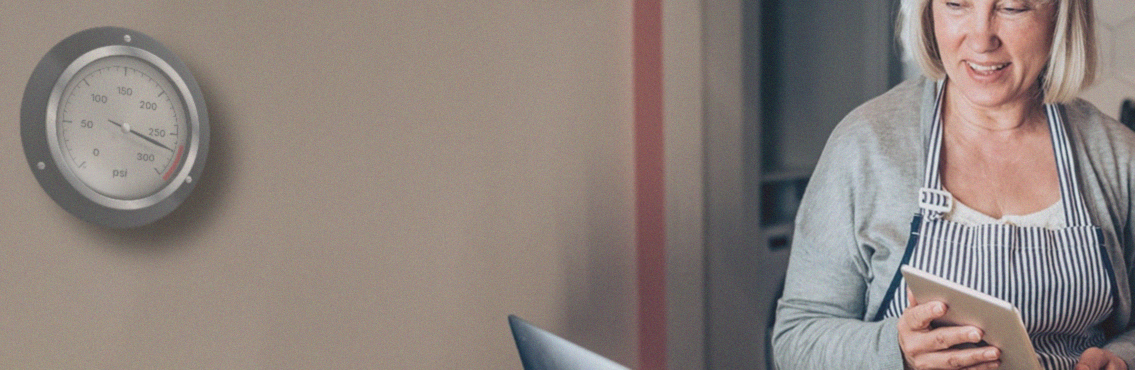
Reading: 270psi
